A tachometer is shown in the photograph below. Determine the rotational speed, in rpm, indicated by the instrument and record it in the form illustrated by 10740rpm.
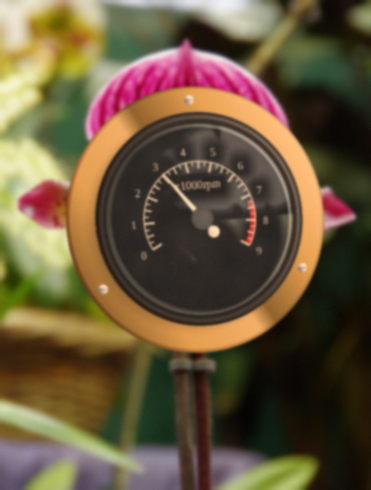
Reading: 3000rpm
